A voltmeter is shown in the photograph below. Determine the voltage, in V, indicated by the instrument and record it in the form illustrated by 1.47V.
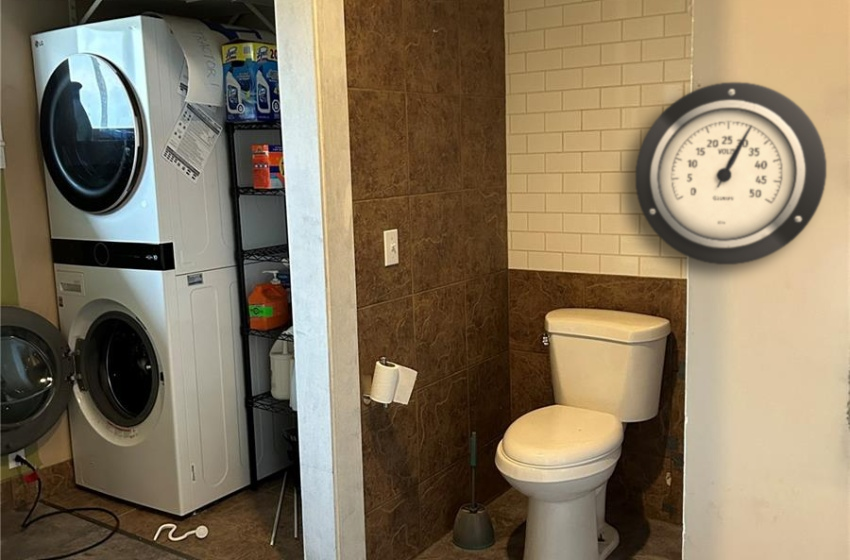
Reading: 30V
